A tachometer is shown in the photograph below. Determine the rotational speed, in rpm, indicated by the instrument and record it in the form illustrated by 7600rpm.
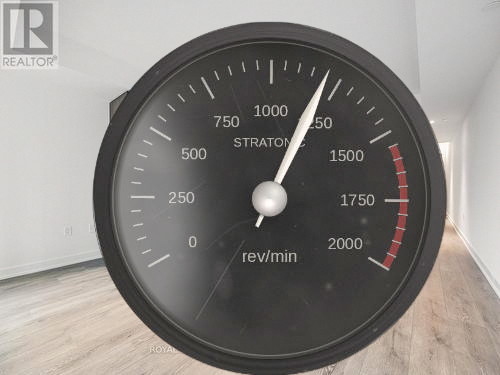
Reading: 1200rpm
